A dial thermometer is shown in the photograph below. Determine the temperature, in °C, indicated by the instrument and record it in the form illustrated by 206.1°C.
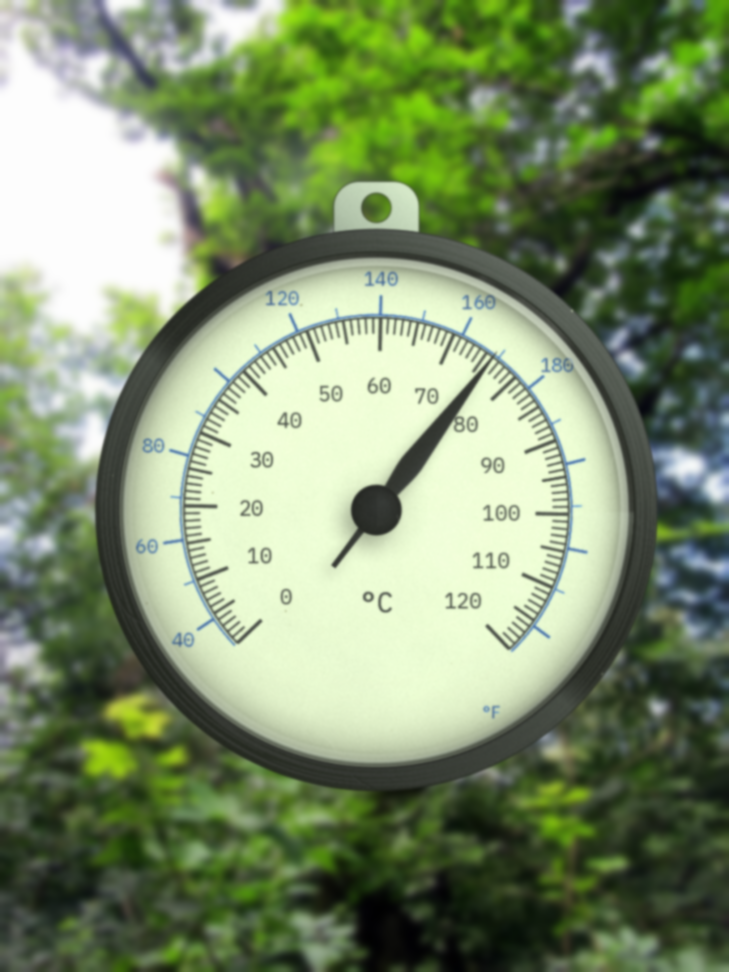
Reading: 76°C
